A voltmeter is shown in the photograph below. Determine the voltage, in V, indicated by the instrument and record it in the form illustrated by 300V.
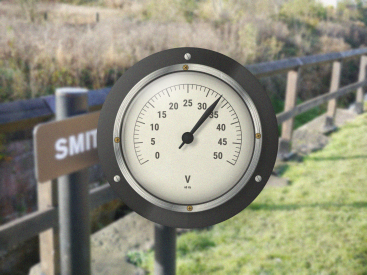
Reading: 33V
